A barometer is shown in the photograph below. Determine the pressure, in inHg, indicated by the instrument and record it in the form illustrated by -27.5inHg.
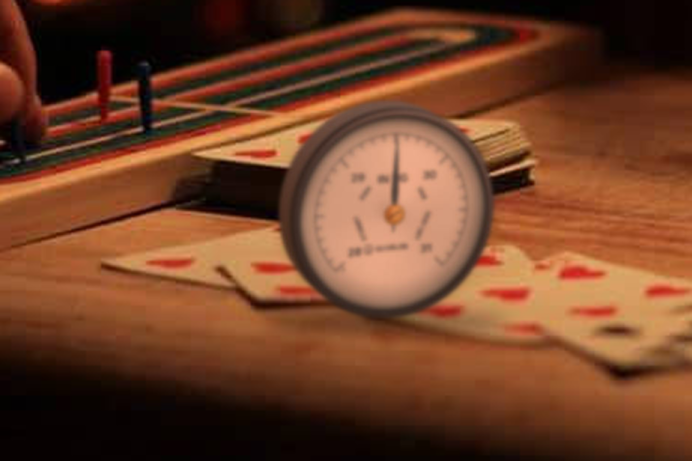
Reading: 29.5inHg
